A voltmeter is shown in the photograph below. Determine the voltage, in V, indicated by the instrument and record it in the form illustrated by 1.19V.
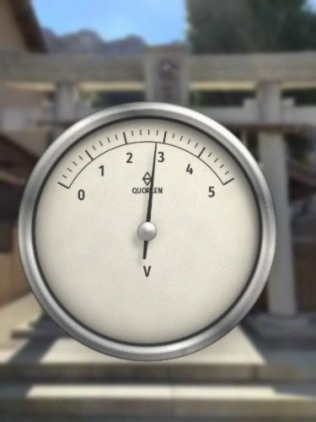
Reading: 2.8V
